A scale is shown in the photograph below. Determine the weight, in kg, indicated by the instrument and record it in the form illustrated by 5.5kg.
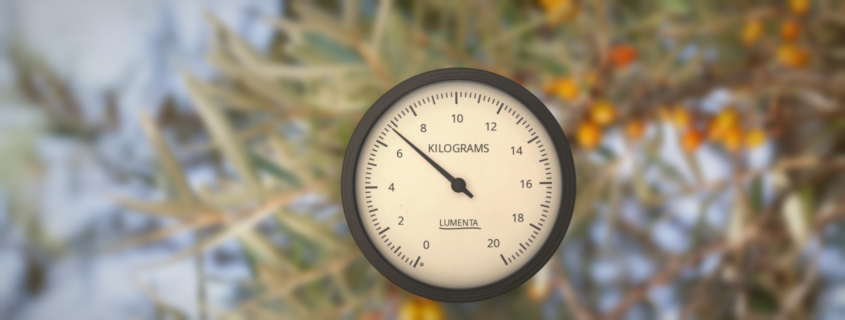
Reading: 6.8kg
